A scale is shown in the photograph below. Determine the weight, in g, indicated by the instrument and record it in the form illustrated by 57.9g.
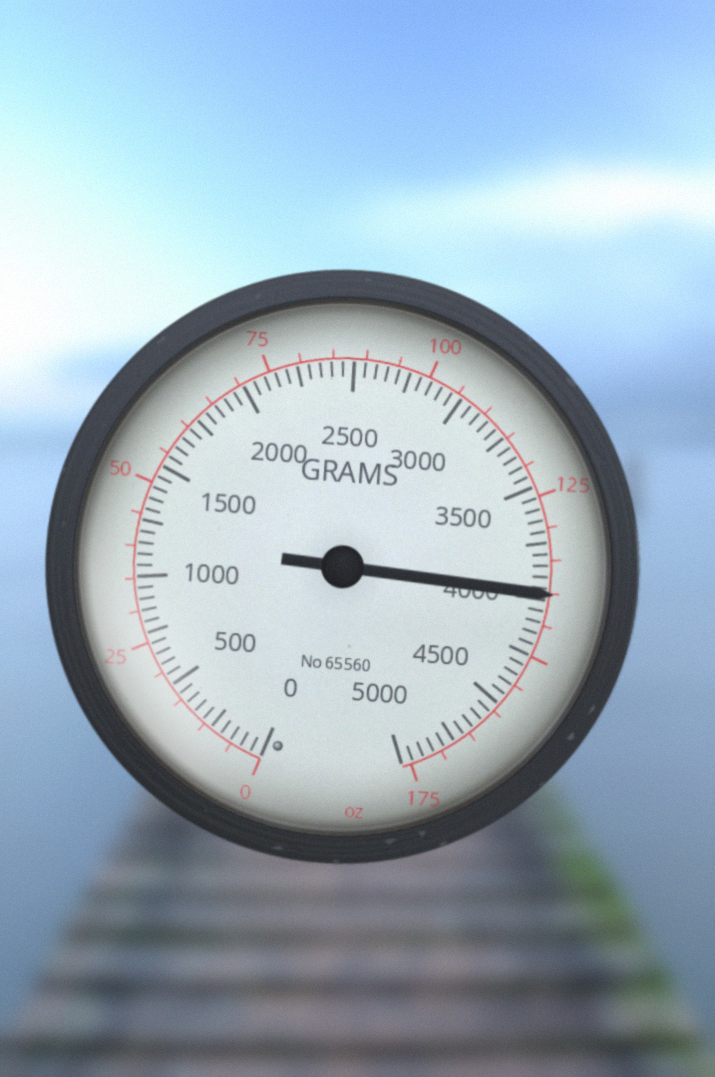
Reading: 3975g
